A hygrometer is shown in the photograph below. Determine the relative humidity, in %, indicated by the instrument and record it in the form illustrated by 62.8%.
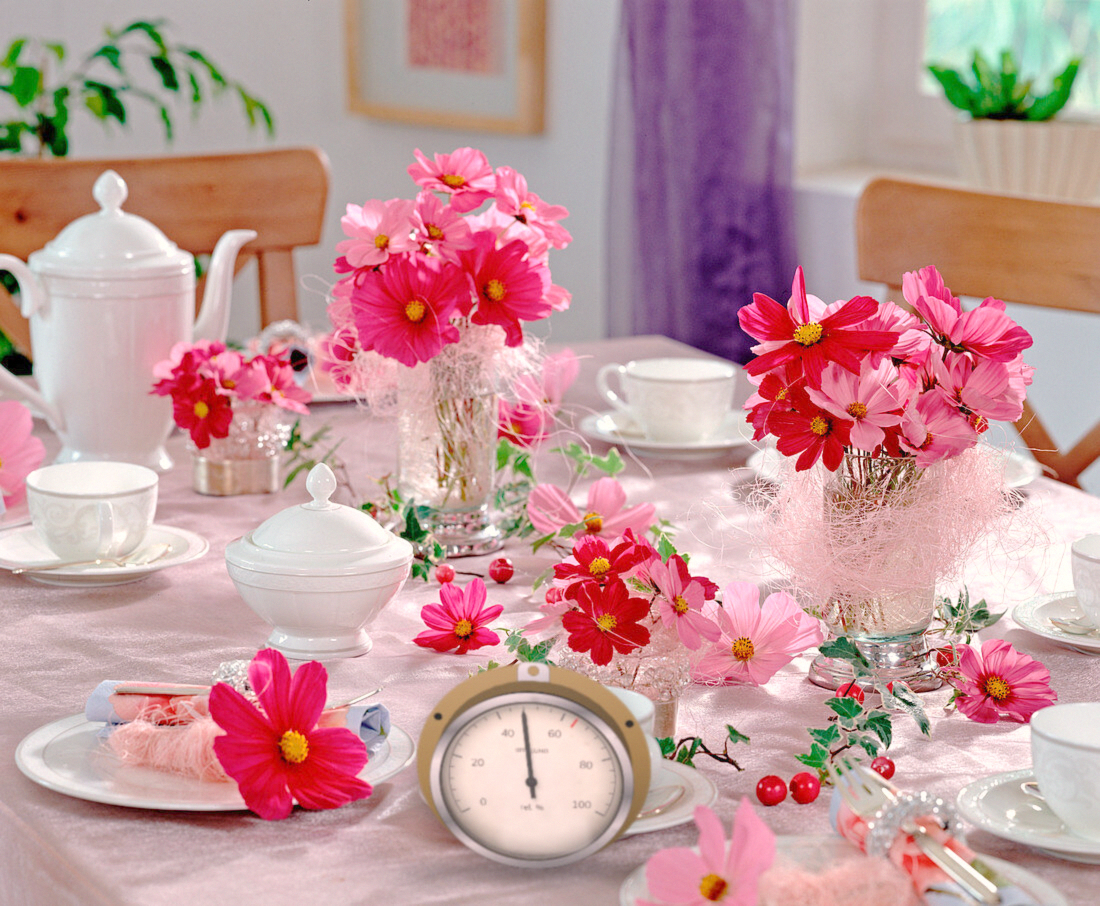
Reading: 48%
